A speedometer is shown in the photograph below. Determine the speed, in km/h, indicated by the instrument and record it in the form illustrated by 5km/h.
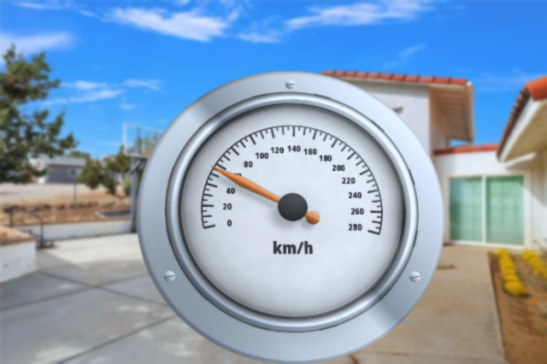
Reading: 55km/h
